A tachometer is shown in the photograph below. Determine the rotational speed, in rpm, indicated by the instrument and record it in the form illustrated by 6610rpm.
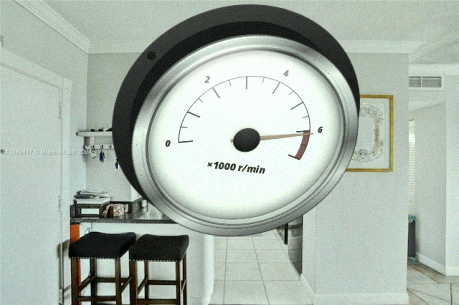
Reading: 6000rpm
